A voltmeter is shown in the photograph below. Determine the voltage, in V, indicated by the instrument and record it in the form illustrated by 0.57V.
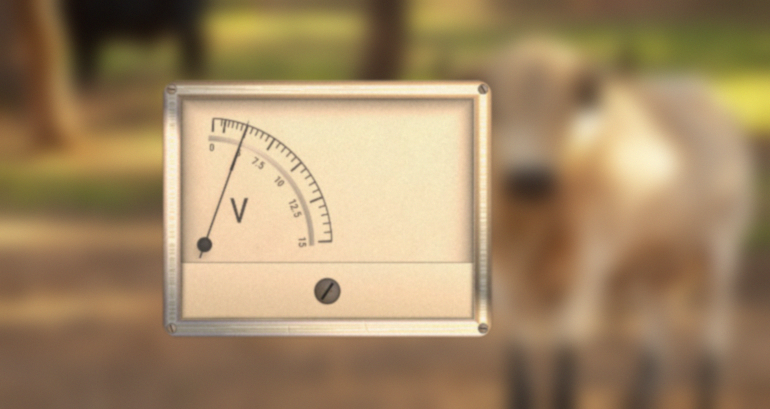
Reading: 5V
